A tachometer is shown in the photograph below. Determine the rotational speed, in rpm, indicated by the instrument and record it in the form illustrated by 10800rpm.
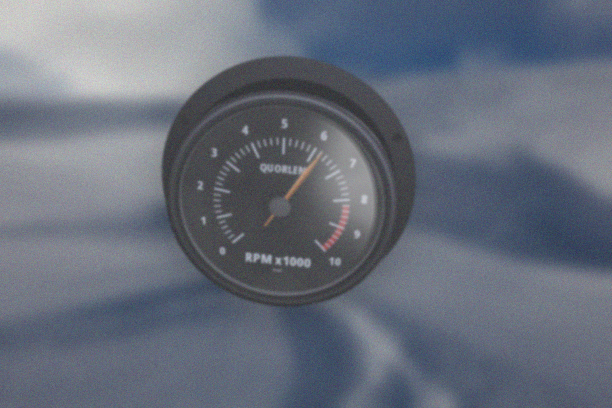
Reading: 6200rpm
